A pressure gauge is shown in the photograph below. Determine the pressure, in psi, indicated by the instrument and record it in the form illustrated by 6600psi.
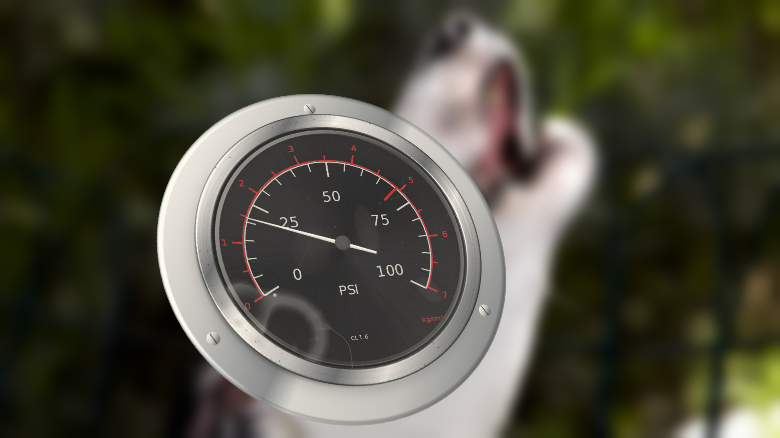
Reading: 20psi
